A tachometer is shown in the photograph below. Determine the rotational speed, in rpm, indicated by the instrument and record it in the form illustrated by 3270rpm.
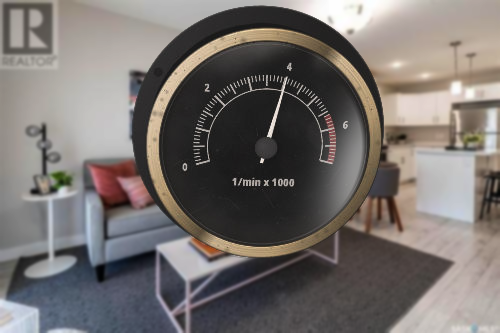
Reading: 4000rpm
